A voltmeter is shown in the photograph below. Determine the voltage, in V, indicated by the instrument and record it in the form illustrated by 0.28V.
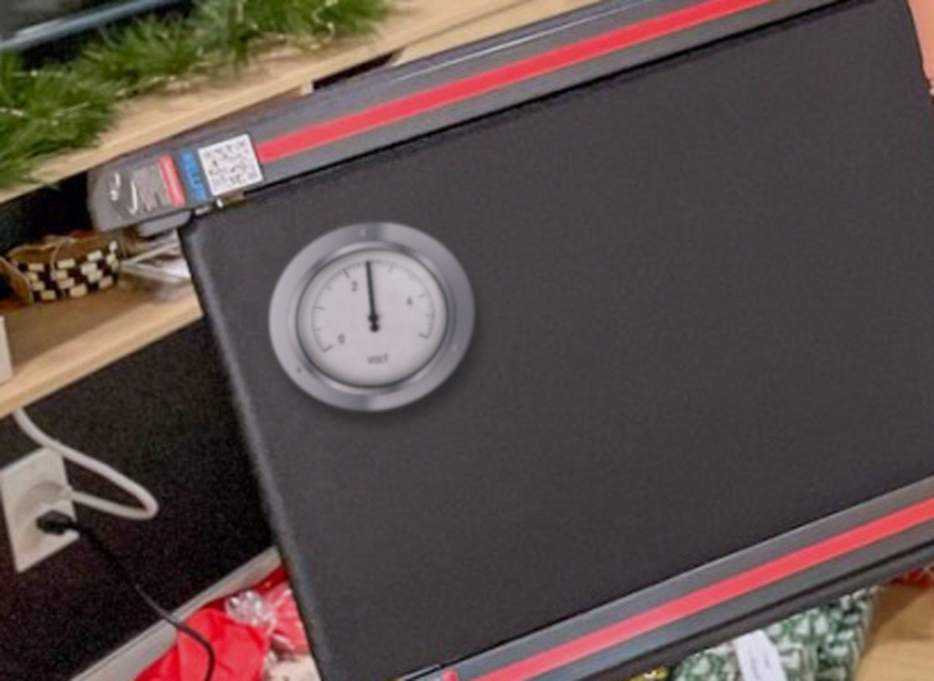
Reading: 2.5V
